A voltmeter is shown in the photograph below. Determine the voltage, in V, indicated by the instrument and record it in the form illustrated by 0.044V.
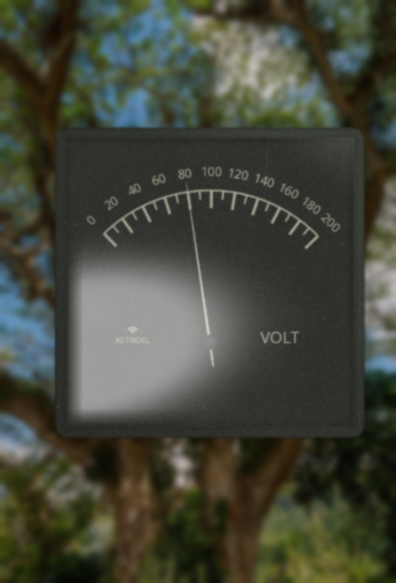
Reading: 80V
